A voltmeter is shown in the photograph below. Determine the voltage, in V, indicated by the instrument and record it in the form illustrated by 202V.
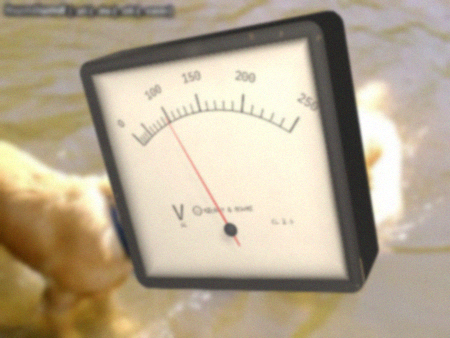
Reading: 100V
